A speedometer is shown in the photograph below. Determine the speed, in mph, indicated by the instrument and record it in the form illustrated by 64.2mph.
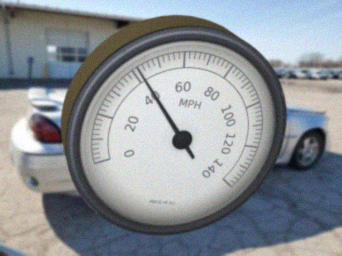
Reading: 42mph
